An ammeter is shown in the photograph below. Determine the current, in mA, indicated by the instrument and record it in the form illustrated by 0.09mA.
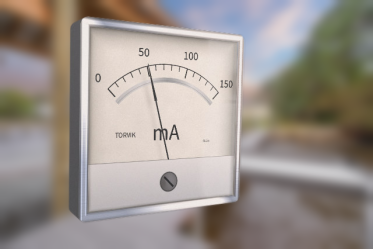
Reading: 50mA
